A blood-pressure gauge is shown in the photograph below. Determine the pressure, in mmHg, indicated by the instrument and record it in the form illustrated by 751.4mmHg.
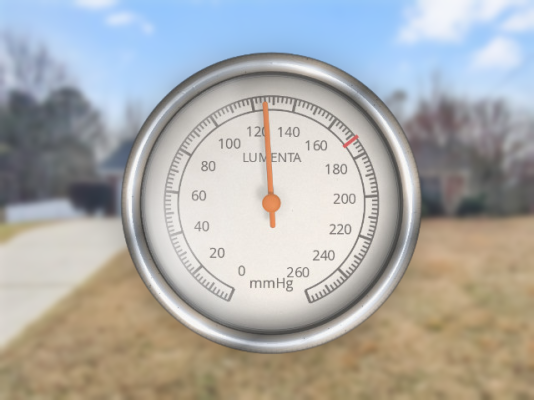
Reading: 126mmHg
